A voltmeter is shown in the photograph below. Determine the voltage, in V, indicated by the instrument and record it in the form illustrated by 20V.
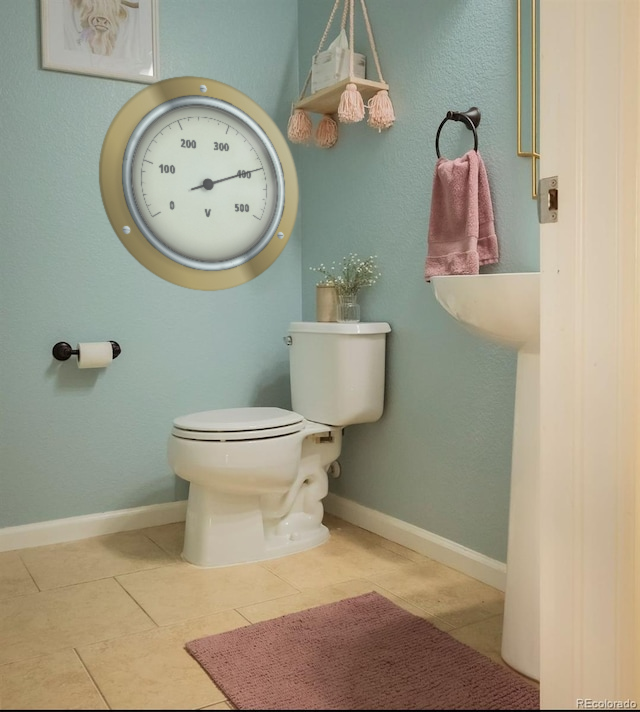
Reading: 400V
